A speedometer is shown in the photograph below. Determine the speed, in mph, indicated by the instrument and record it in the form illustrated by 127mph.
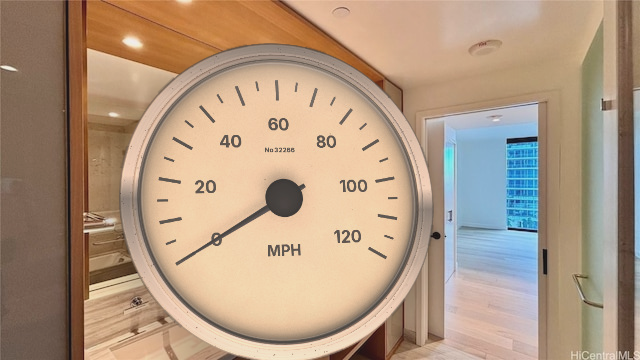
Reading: 0mph
